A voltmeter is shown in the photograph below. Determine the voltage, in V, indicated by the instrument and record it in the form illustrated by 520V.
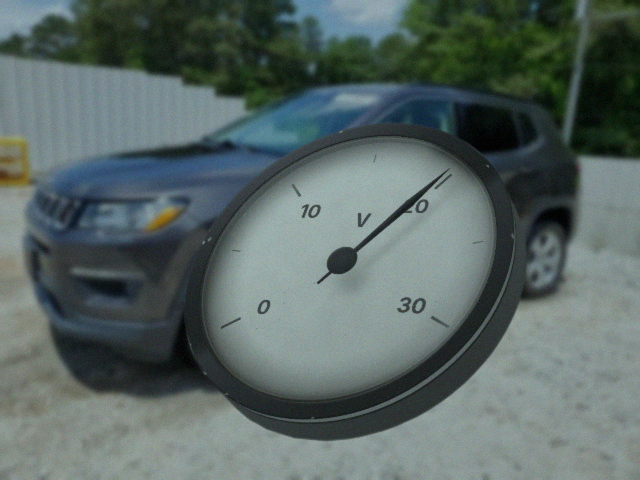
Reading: 20V
